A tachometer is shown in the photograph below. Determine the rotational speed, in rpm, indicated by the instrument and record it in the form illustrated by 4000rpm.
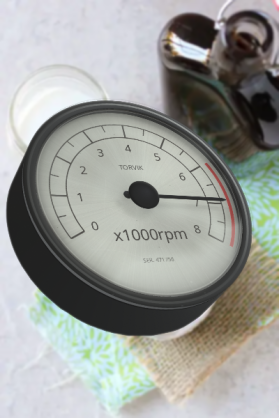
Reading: 7000rpm
